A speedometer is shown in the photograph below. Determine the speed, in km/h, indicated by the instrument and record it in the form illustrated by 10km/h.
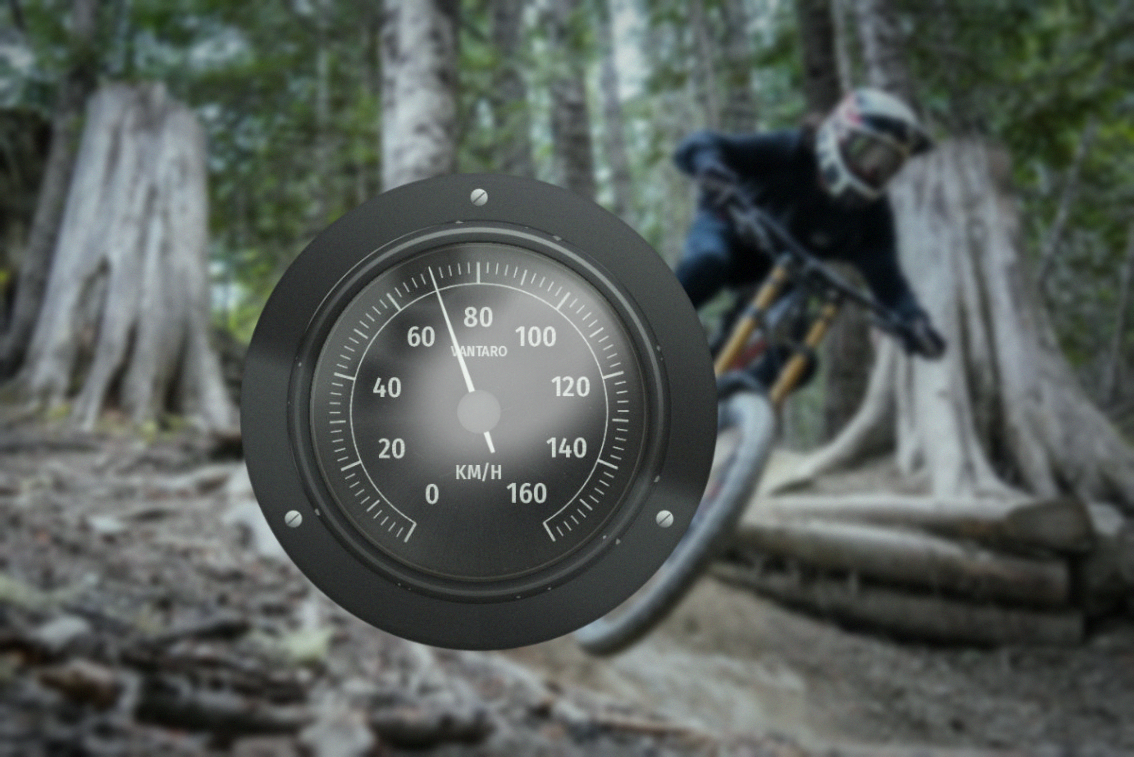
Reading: 70km/h
